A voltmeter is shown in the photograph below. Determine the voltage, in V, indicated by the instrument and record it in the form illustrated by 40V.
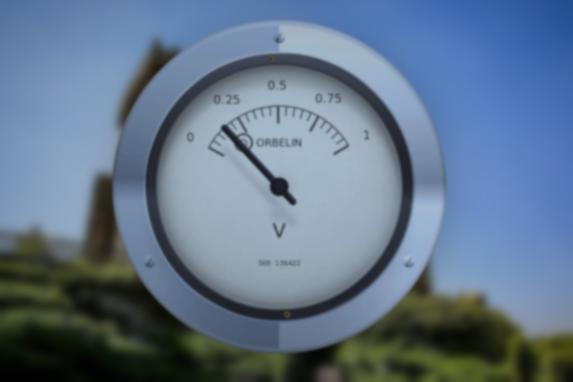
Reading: 0.15V
